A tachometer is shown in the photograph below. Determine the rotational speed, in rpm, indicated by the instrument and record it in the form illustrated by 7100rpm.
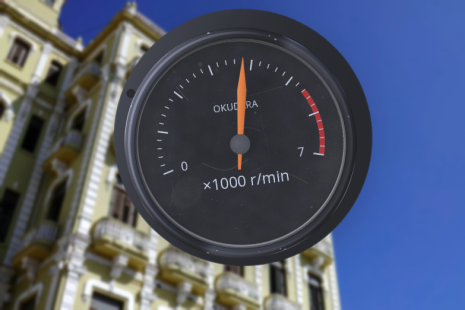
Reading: 3800rpm
